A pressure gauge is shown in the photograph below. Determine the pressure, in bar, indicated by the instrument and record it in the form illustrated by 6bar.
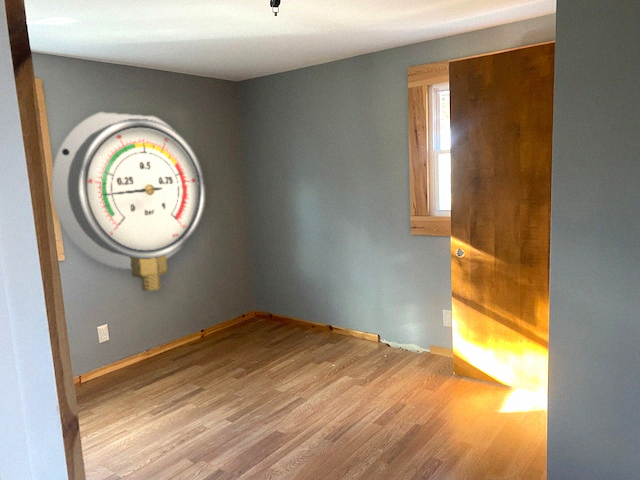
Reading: 0.15bar
